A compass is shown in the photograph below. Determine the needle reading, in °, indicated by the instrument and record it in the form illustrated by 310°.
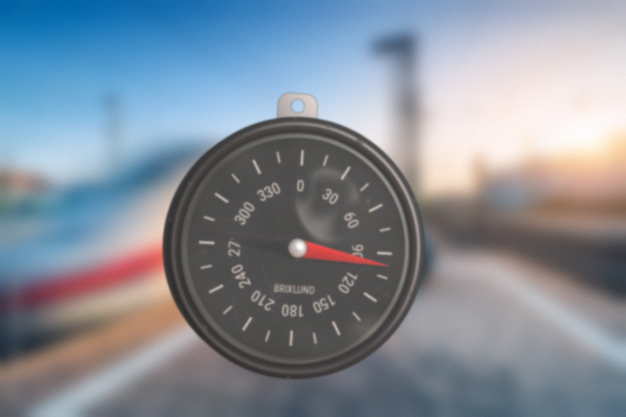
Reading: 97.5°
